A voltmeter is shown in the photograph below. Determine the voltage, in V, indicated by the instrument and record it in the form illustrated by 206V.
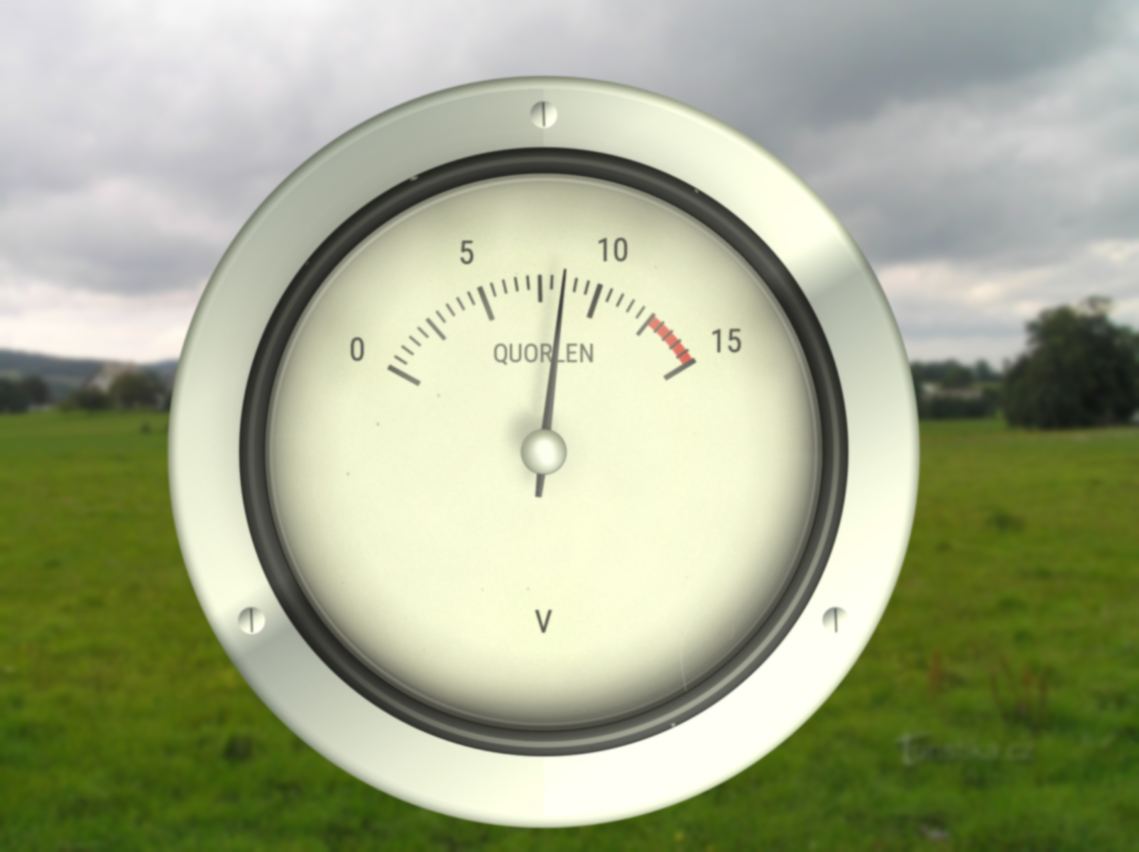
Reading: 8.5V
